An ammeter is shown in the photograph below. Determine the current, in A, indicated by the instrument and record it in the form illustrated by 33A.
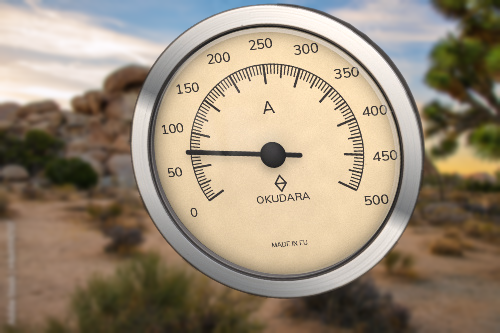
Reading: 75A
